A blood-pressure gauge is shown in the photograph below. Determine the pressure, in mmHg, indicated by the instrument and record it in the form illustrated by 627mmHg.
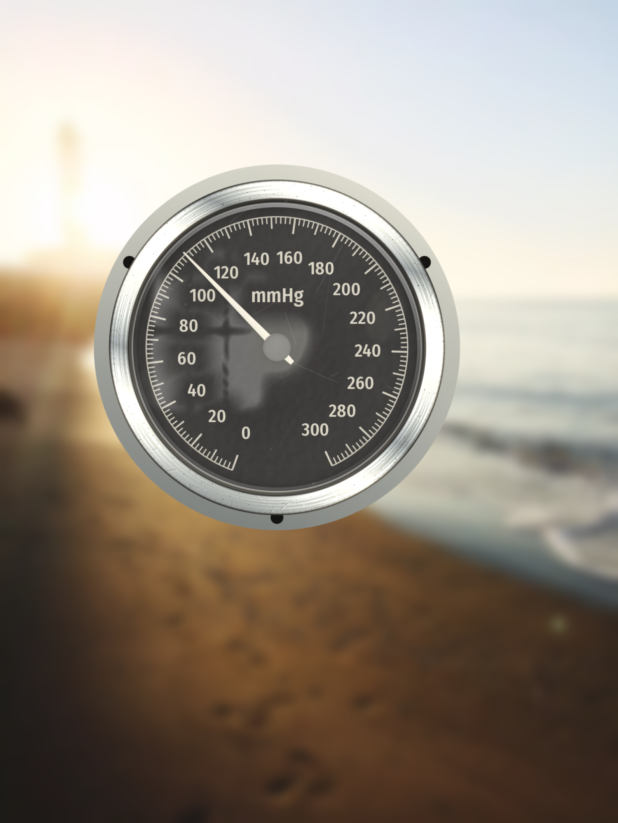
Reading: 110mmHg
